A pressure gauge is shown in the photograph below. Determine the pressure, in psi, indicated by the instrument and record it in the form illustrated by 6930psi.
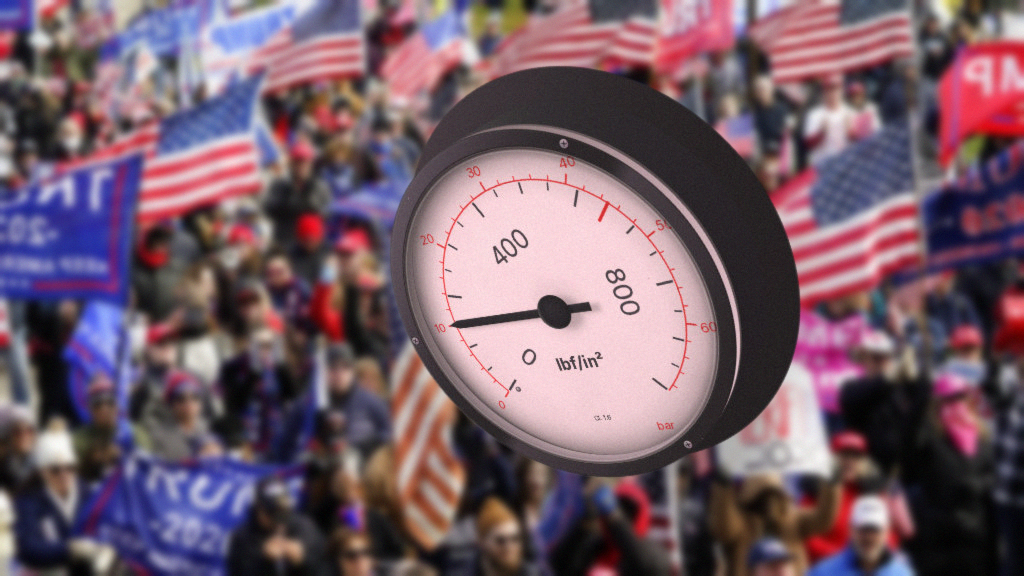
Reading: 150psi
